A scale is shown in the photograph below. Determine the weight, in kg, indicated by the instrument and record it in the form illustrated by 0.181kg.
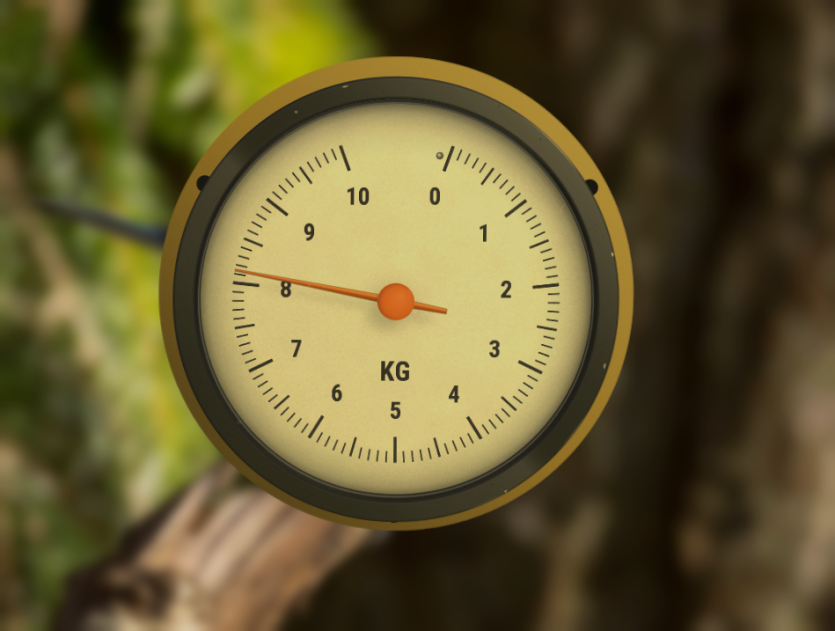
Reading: 8.15kg
